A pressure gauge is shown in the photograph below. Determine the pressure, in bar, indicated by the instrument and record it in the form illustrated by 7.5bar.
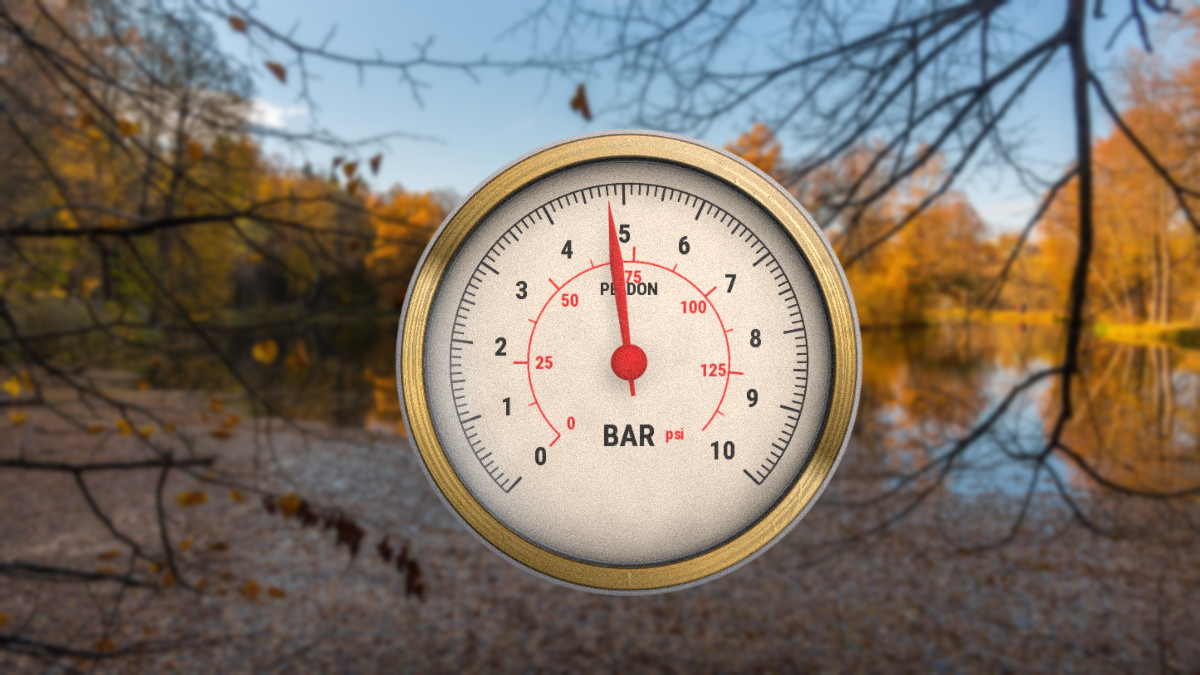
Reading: 4.8bar
